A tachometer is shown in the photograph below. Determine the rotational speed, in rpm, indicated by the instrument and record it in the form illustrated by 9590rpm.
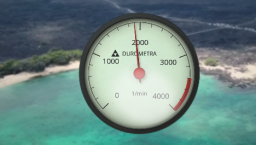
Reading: 1900rpm
